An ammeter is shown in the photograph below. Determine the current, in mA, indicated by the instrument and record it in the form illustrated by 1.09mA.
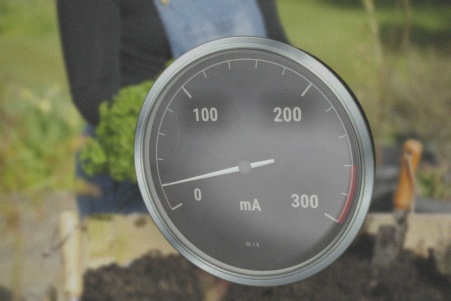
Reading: 20mA
